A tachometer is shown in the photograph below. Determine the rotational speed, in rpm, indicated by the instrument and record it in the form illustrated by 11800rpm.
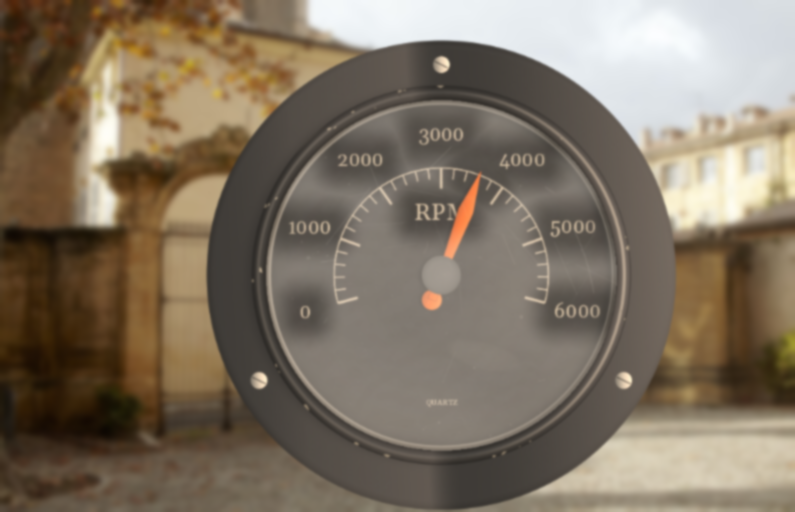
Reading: 3600rpm
